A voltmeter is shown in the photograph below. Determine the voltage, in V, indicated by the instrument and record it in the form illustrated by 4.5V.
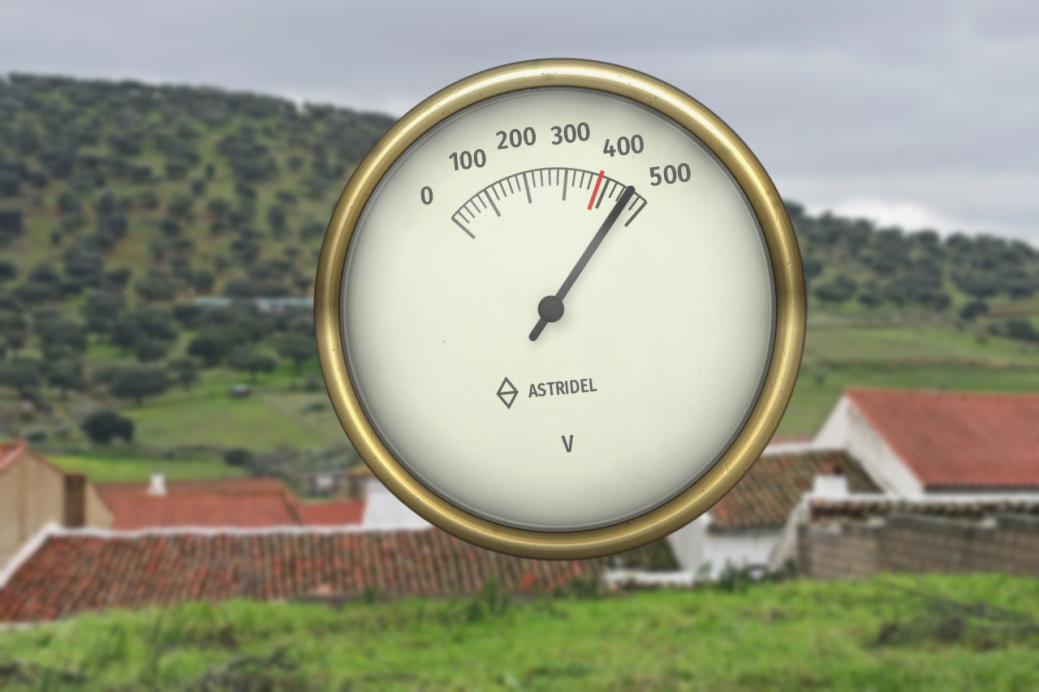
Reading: 460V
